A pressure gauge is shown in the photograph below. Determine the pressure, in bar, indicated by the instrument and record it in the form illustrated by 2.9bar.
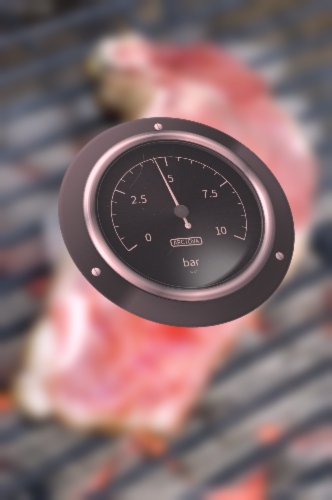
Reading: 4.5bar
